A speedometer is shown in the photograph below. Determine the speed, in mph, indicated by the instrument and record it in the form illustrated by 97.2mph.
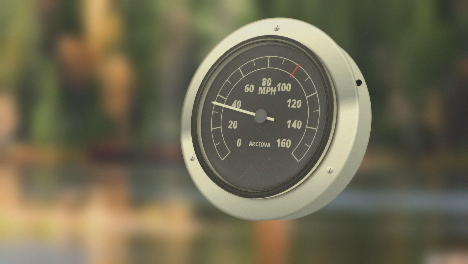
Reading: 35mph
